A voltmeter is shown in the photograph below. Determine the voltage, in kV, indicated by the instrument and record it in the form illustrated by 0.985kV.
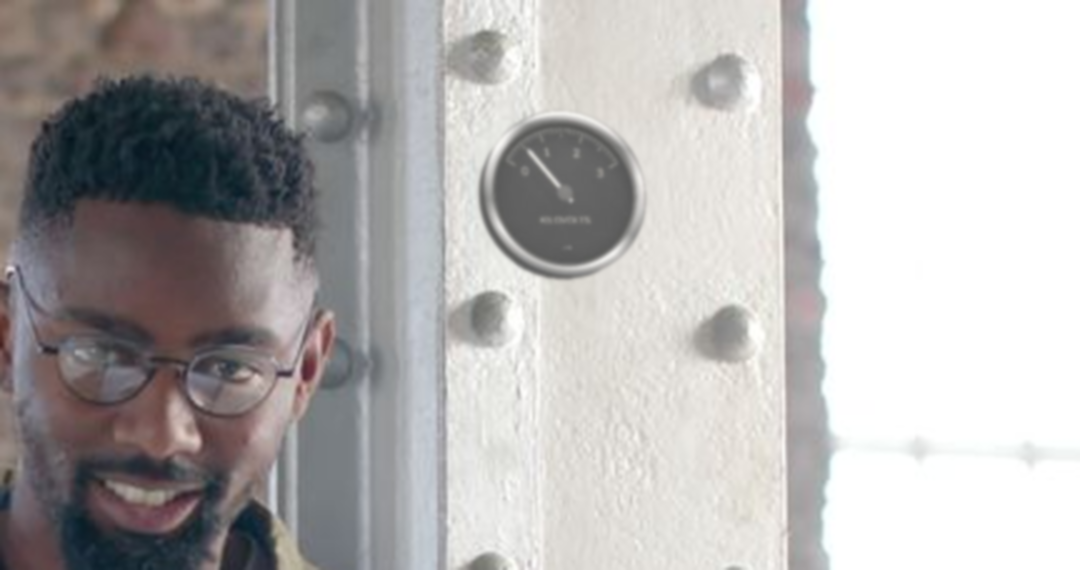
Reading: 0.5kV
